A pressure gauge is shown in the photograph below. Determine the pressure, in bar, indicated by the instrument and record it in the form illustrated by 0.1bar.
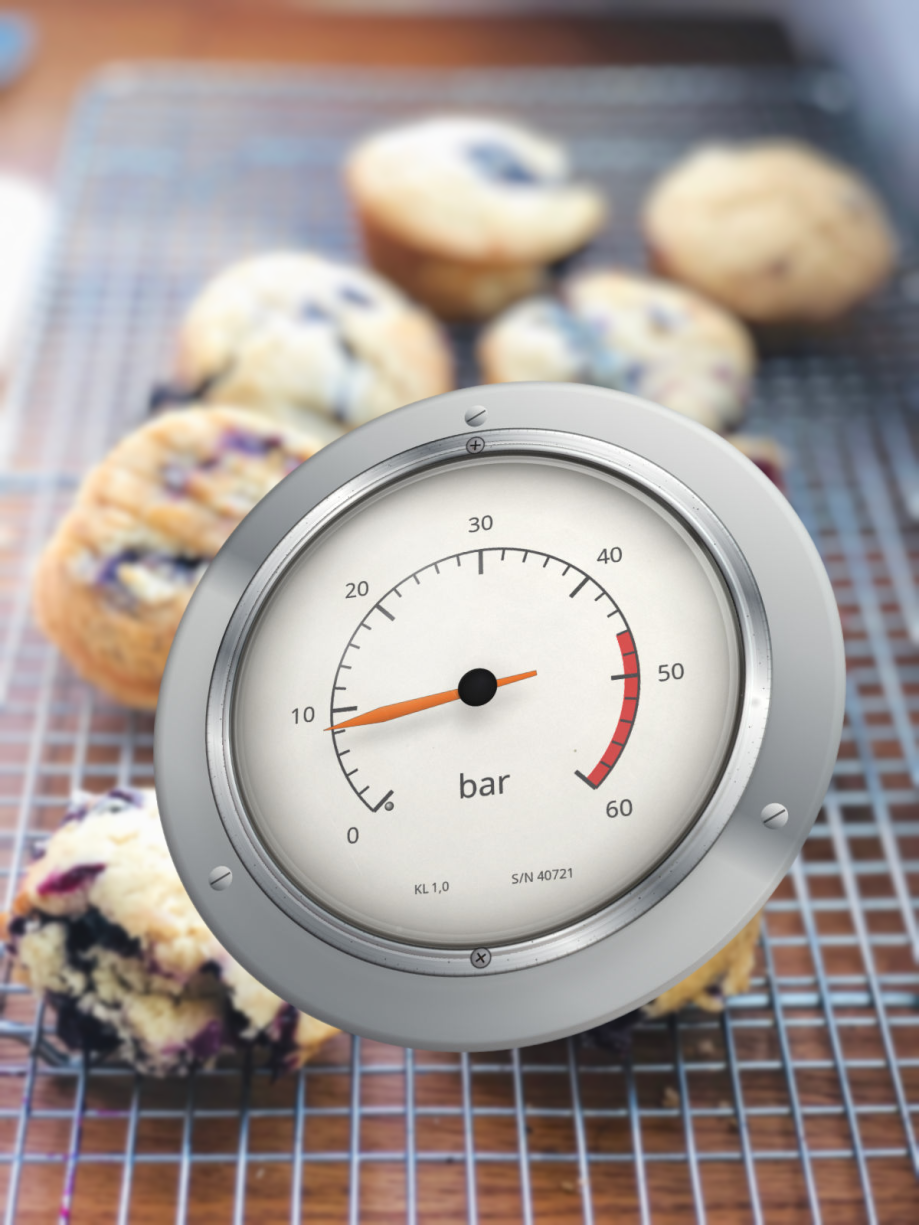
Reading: 8bar
